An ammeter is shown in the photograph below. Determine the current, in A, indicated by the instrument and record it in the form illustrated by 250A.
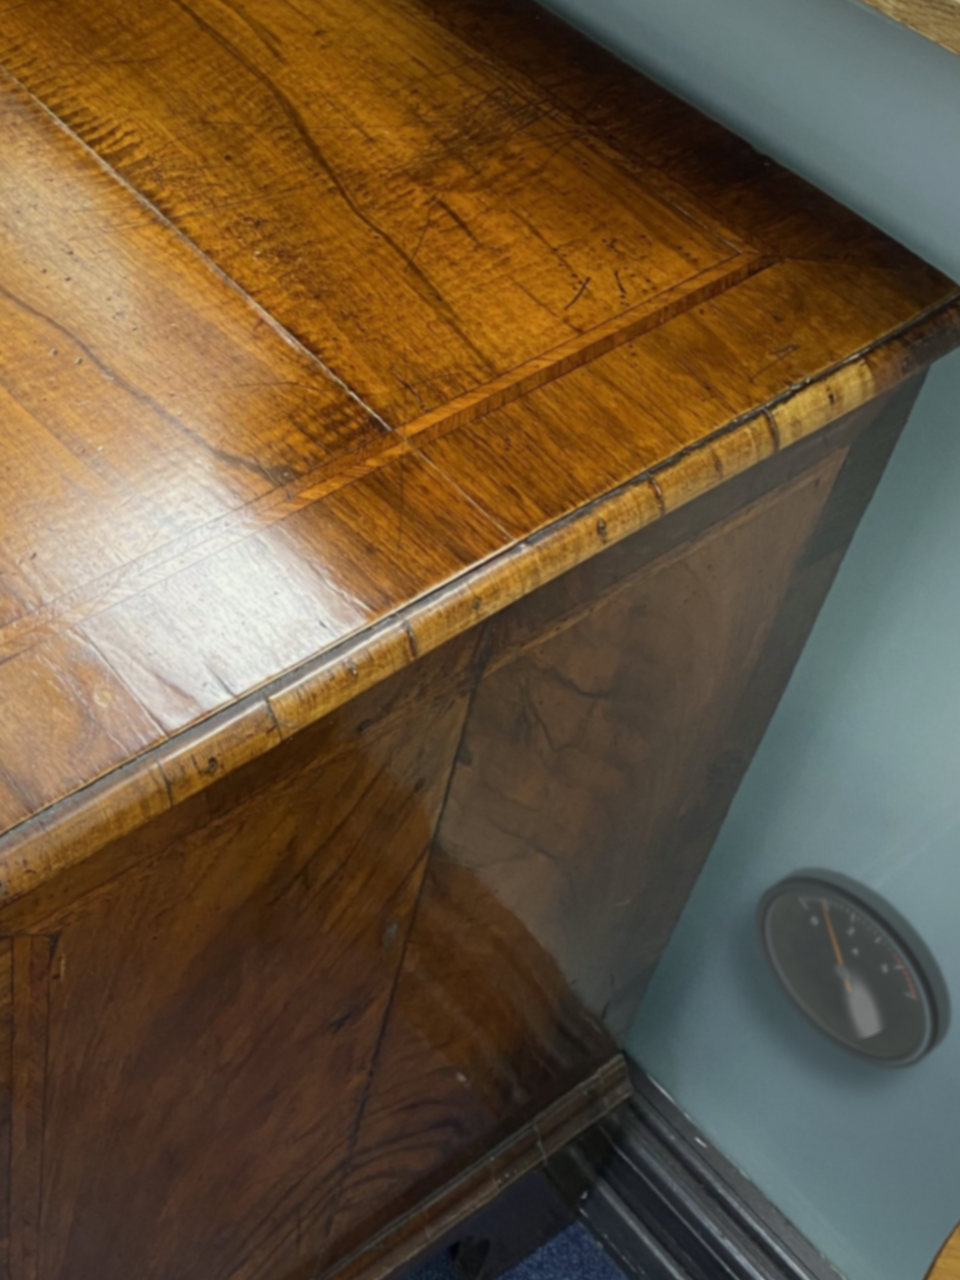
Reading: 1A
